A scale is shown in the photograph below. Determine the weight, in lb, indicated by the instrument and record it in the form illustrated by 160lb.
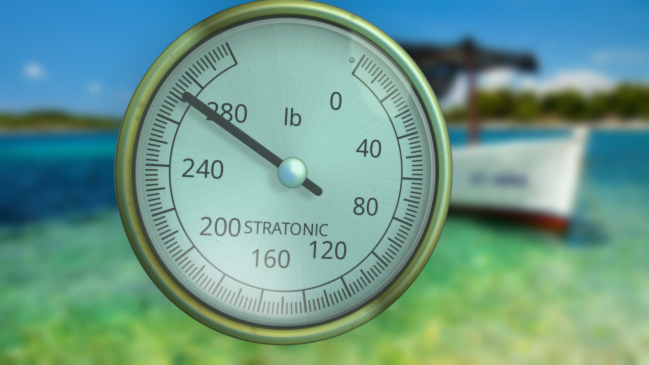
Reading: 272lb
